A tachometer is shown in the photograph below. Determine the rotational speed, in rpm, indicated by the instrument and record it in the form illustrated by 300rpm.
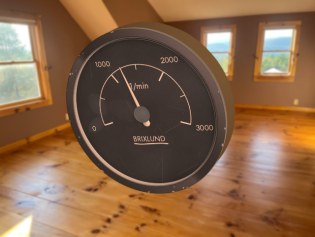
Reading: 1250rpm
